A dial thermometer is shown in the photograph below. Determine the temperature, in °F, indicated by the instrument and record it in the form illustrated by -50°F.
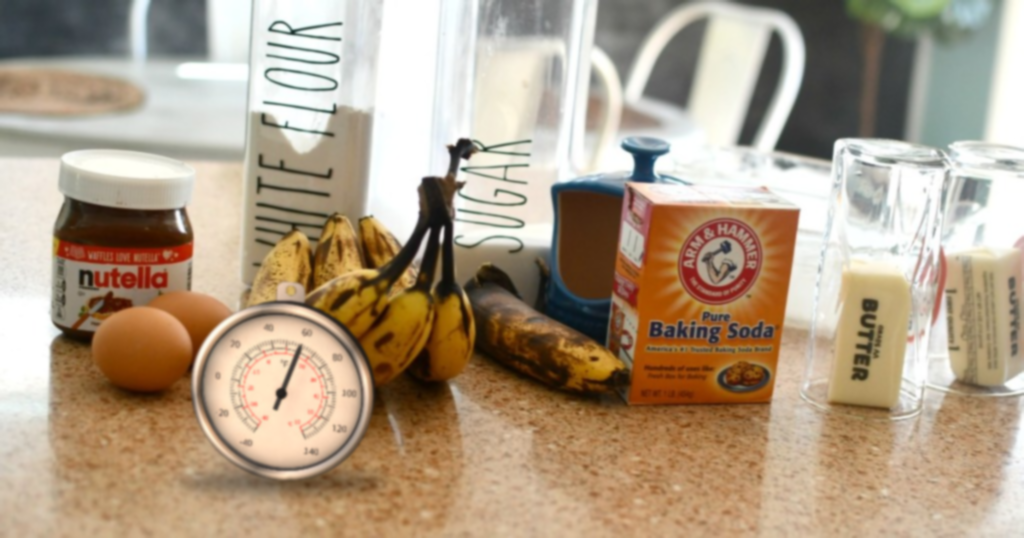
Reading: 60°F
